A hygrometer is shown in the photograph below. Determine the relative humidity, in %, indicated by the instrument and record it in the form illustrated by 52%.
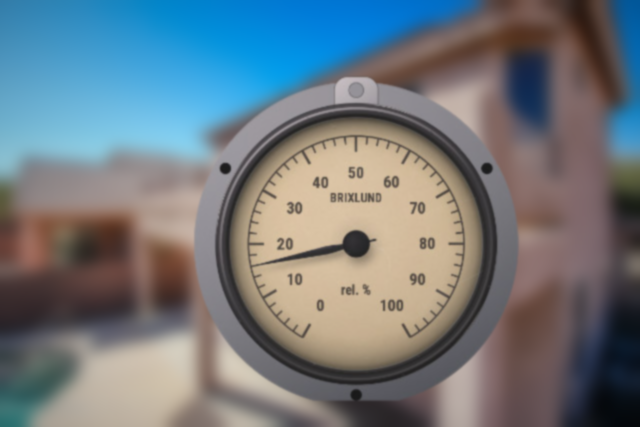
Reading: 16%
